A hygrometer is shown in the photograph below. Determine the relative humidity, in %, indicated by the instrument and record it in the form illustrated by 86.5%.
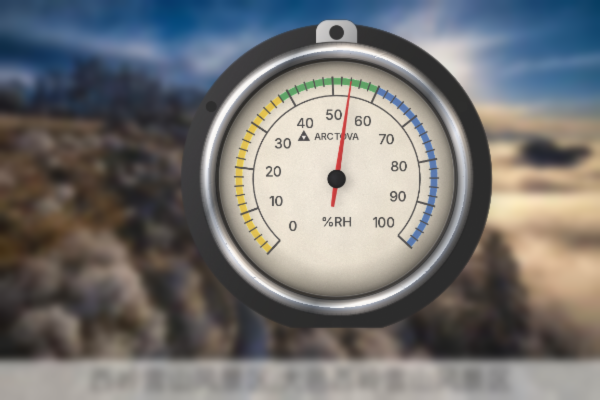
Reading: 54%
